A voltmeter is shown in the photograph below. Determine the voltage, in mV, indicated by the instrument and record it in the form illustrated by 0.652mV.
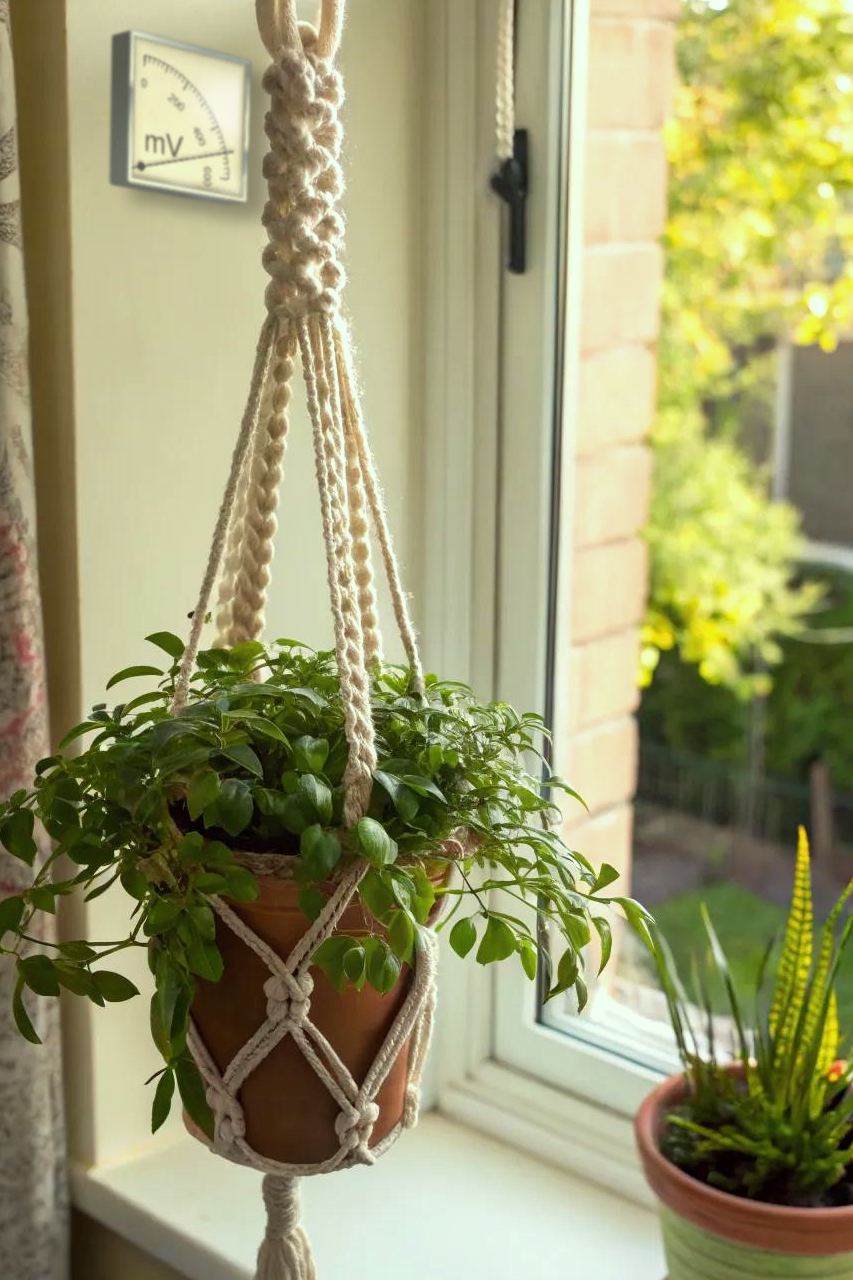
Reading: 500mV
